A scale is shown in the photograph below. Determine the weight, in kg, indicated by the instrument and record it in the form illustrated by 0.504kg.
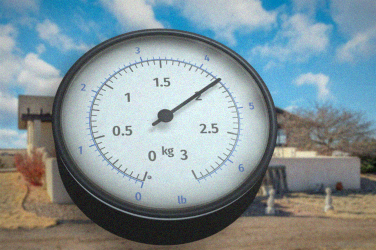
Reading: 2kg
